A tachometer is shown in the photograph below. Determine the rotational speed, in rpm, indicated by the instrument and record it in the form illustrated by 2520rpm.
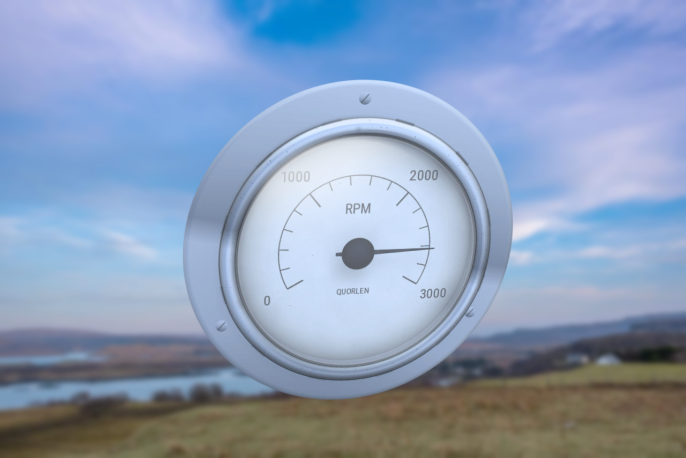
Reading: 2600rpm
